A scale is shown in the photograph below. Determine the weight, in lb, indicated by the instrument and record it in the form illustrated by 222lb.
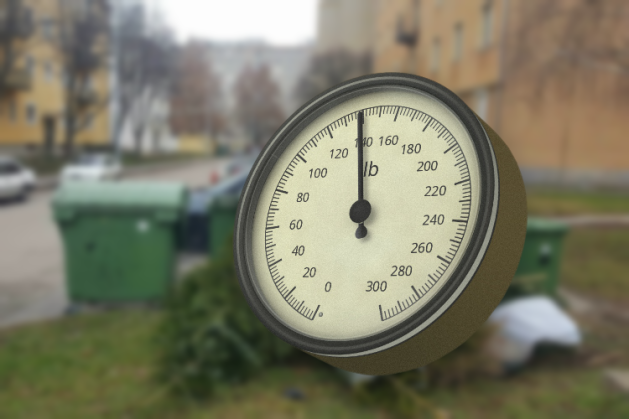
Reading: 140lb
